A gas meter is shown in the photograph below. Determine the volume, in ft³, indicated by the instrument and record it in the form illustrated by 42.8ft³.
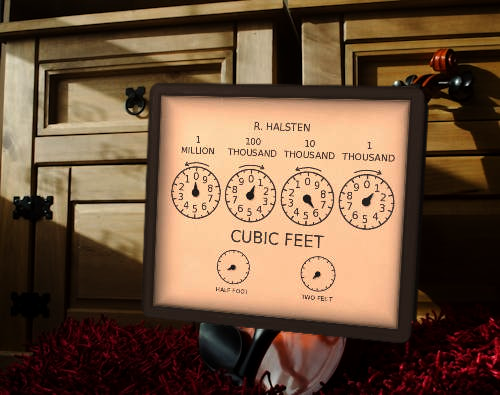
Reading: 6100ft³
